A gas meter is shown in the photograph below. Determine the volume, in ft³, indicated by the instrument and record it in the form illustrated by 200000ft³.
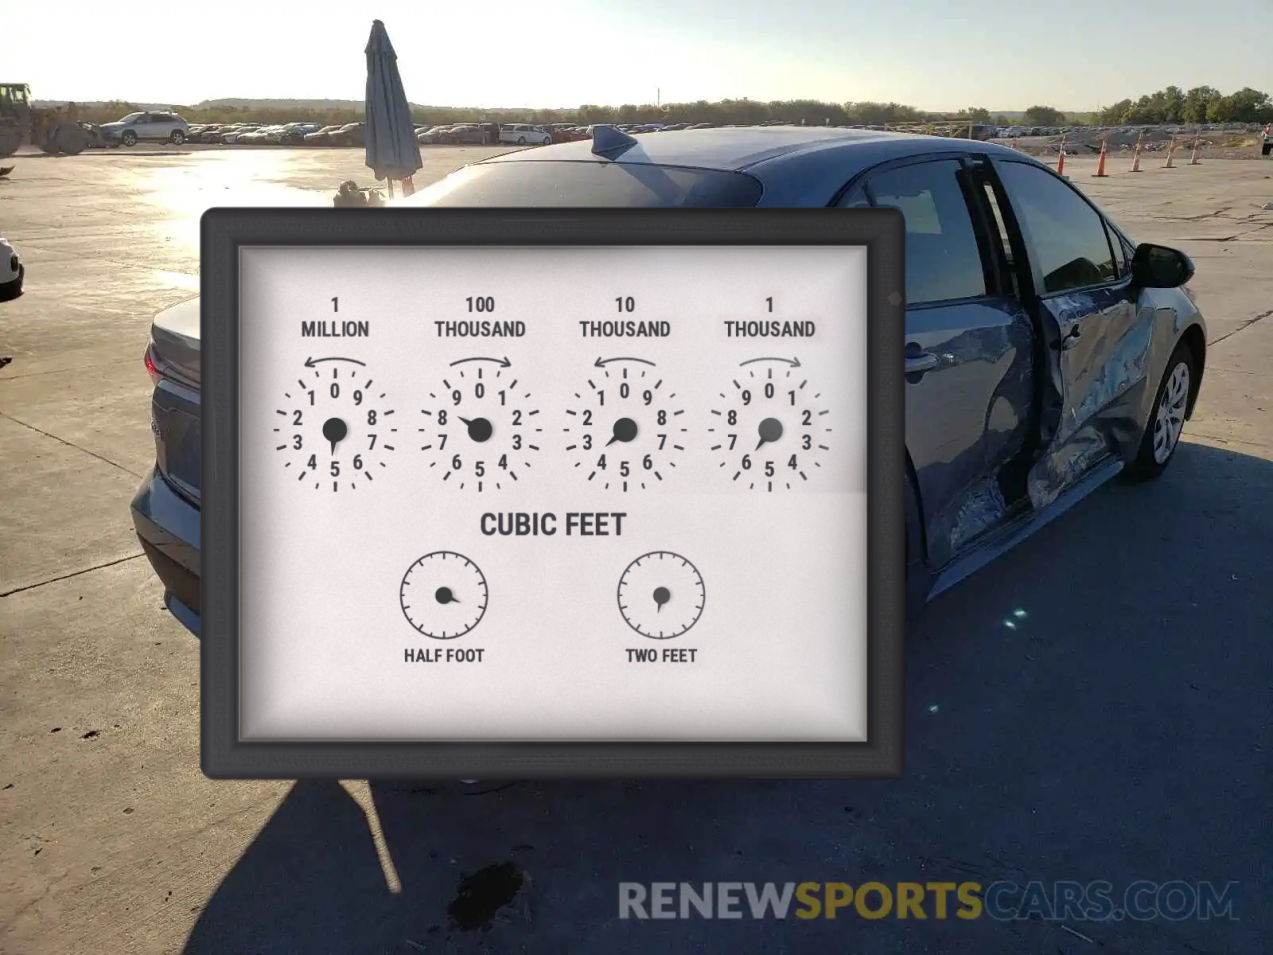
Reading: 483600ft³
